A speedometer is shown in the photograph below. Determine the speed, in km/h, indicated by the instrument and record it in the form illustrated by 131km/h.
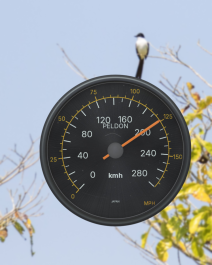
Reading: 200km/h
